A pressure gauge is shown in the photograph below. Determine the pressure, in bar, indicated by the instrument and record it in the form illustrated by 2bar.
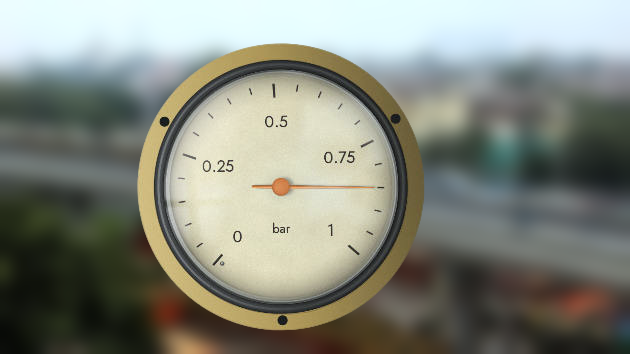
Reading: 0.85bar
